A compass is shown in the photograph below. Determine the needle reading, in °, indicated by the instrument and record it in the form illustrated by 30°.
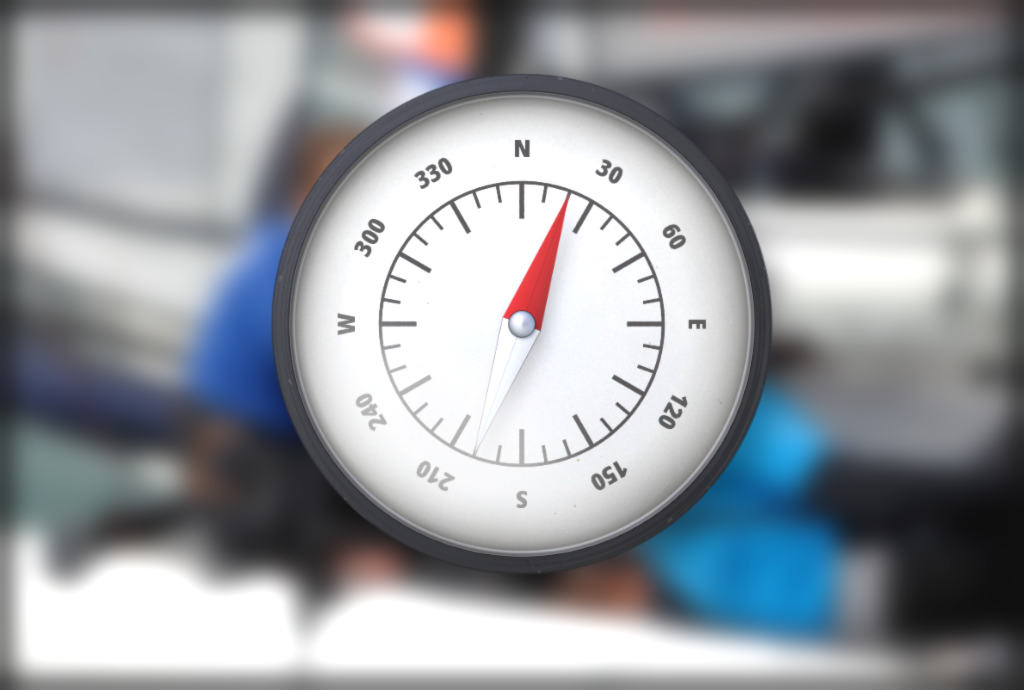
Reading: 20°
